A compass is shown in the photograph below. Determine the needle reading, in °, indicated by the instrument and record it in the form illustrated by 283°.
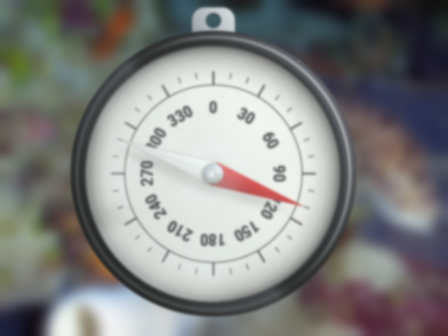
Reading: 110°
